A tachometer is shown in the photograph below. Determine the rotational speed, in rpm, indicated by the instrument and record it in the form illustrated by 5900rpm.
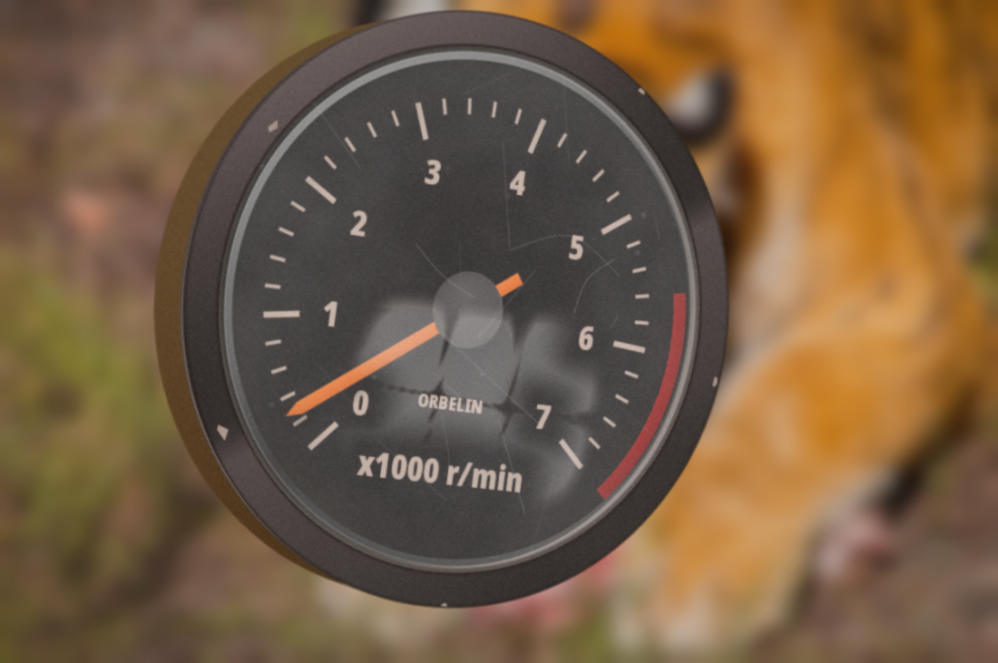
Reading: 300rpm
